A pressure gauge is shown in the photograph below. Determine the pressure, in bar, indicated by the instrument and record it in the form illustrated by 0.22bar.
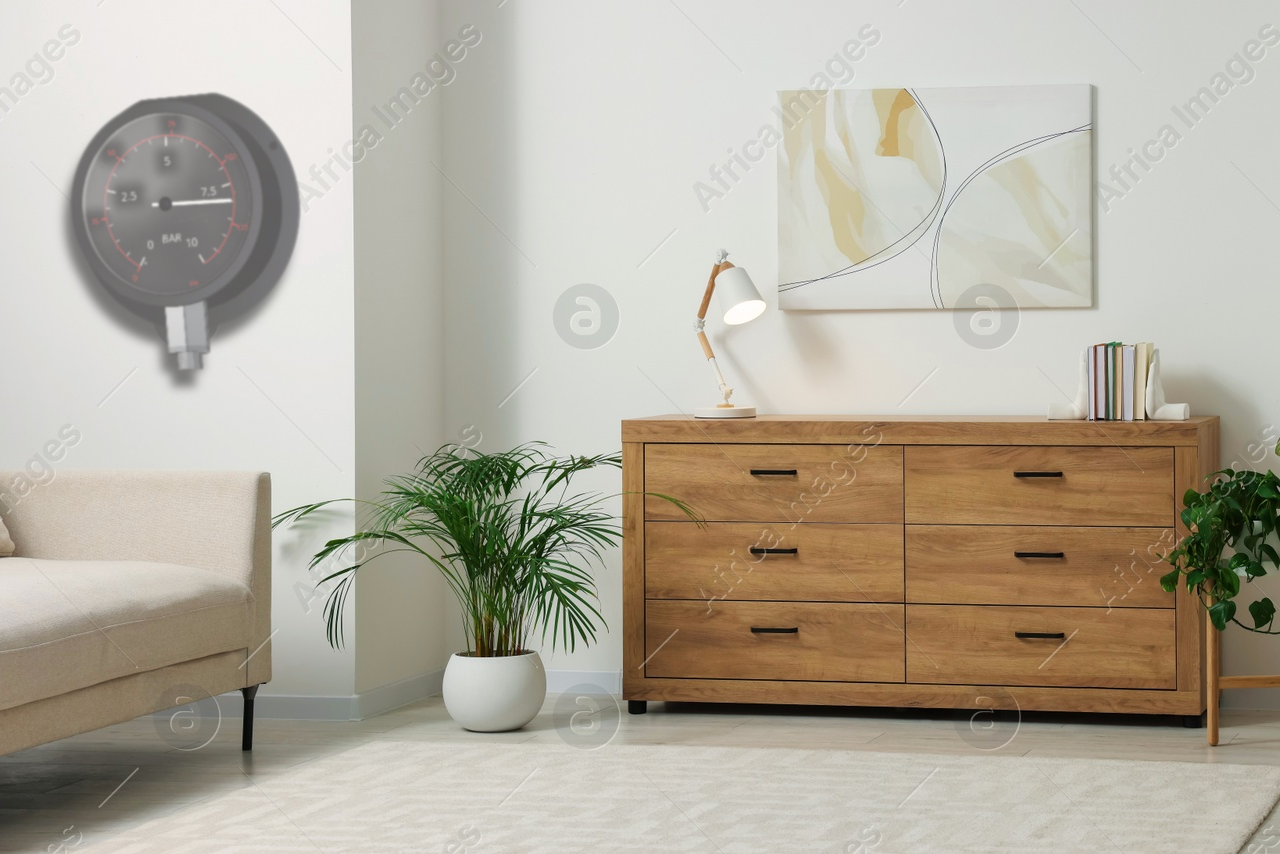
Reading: 8bar
